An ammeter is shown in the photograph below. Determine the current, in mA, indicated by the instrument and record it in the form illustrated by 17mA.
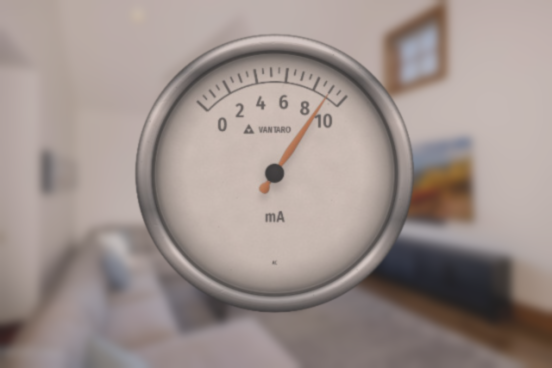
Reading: 9mA
